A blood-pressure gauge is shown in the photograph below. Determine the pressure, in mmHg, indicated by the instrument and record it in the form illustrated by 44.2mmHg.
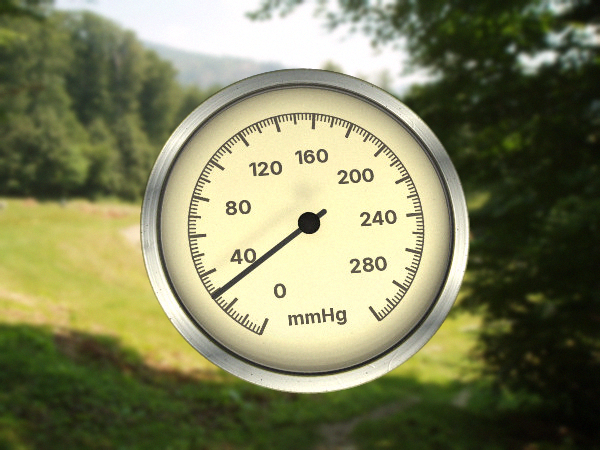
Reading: 28mmHg
